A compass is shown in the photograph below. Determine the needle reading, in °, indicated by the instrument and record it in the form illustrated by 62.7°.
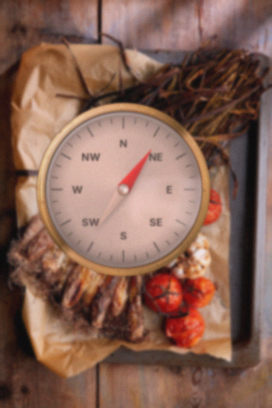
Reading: 35°
